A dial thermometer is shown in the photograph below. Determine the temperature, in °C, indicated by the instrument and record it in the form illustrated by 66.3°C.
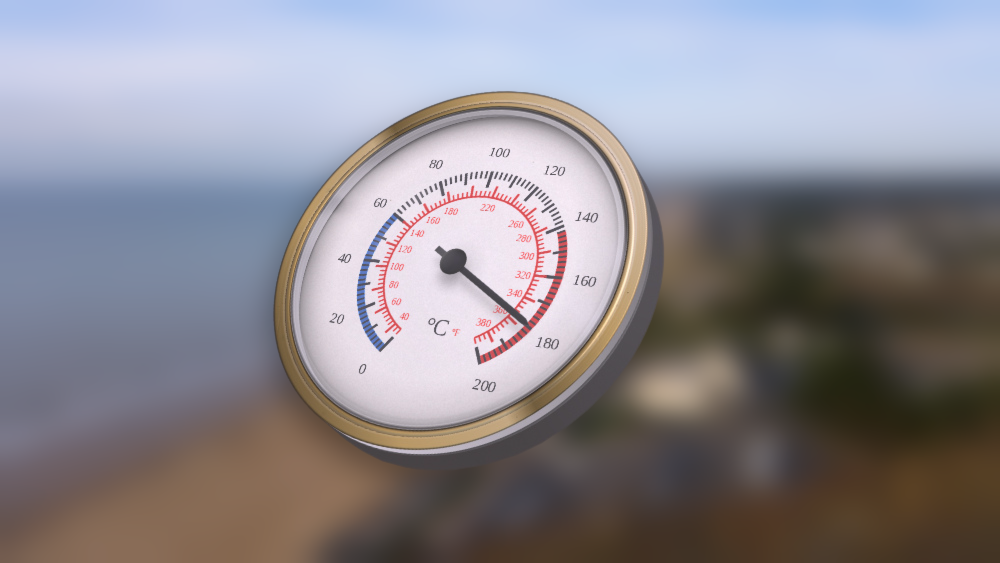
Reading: 180°C
